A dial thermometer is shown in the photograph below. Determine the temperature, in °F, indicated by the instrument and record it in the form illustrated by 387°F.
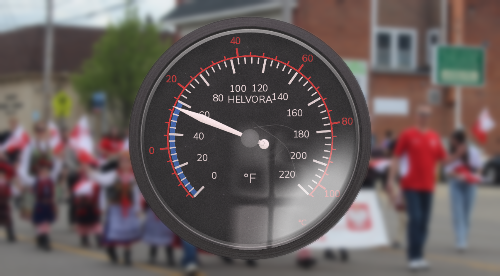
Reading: 56°F
